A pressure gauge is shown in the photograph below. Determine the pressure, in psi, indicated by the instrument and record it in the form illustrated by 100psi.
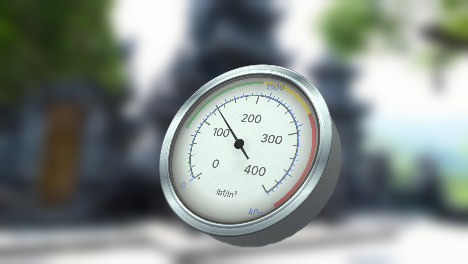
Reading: 130psi
